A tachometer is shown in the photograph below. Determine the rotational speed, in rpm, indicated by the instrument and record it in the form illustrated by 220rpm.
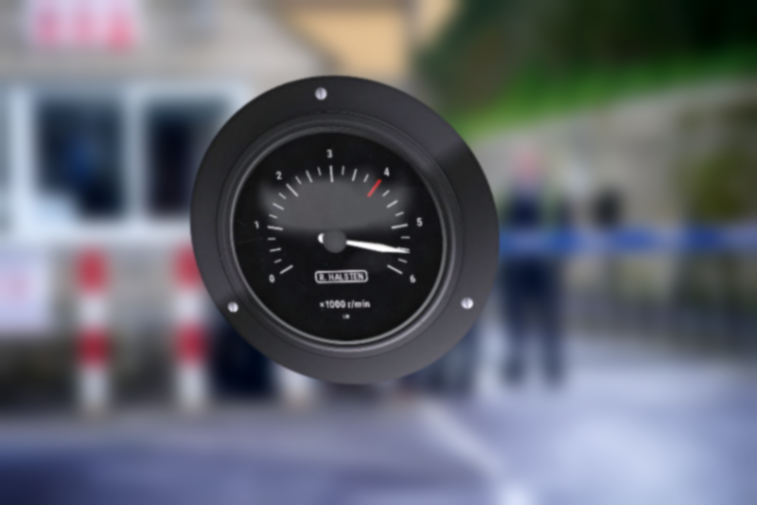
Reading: 5500rpm
